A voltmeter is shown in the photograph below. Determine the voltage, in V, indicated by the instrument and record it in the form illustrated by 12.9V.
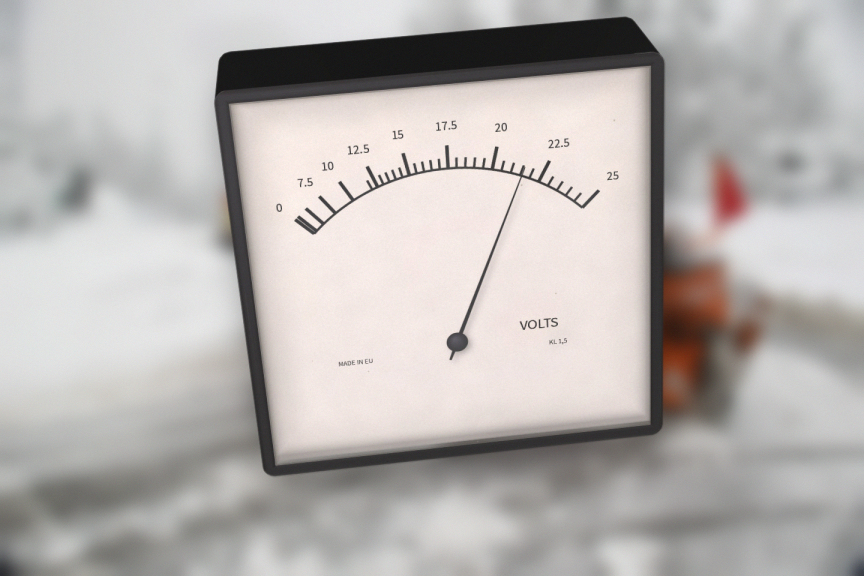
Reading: 21.5V
